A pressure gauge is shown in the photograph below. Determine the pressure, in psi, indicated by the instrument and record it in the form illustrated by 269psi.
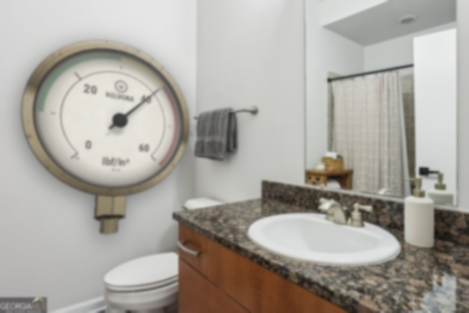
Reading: 40psi
